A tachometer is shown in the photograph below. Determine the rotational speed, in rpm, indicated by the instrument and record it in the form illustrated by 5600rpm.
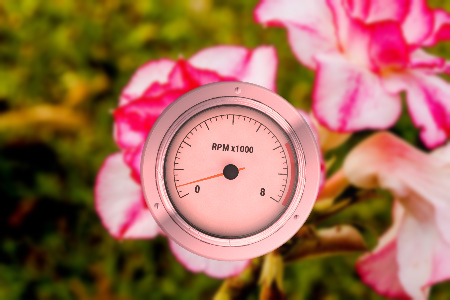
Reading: 400rpm
